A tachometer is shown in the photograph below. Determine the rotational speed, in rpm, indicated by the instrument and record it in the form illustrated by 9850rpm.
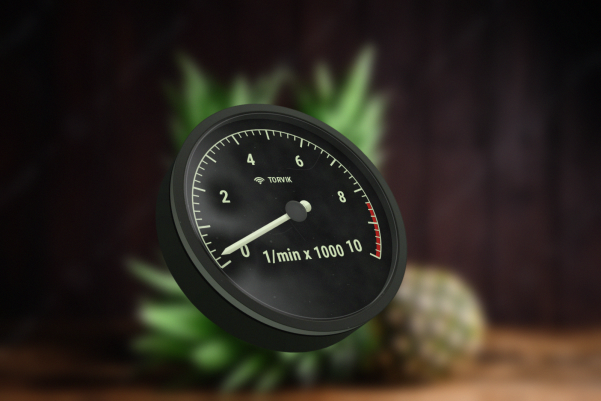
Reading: 200rpm
